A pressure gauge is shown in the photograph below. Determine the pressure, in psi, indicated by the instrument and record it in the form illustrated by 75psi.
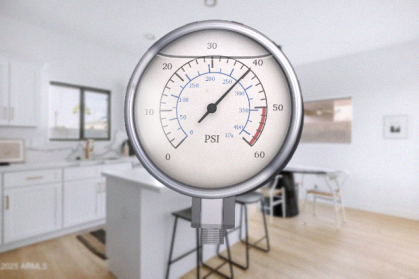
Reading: 40psi
